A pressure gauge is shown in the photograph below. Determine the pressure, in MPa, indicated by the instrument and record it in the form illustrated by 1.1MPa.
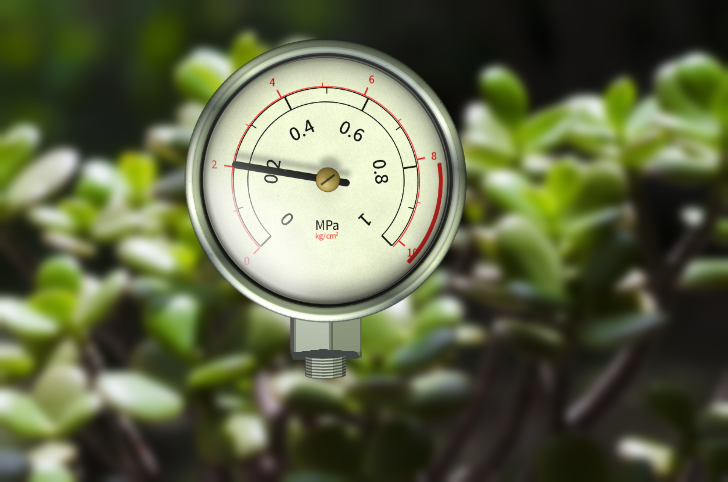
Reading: 0.2MPa
